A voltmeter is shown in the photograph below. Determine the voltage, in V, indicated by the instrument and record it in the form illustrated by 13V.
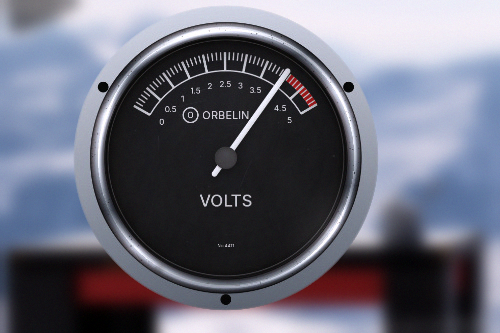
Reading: 4V
